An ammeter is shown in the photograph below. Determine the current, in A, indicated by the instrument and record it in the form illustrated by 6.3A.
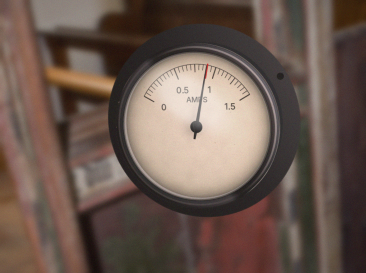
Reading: 0.9A
